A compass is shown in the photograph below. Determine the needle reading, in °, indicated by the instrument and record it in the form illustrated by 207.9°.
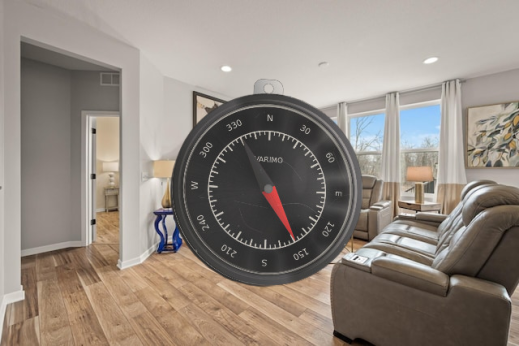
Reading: 150°
